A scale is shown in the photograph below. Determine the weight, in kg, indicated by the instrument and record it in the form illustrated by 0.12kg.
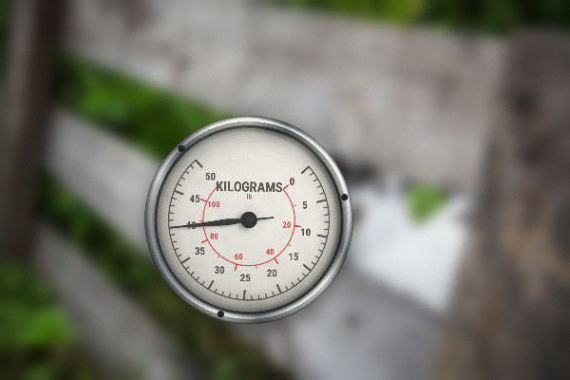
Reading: 40kg
